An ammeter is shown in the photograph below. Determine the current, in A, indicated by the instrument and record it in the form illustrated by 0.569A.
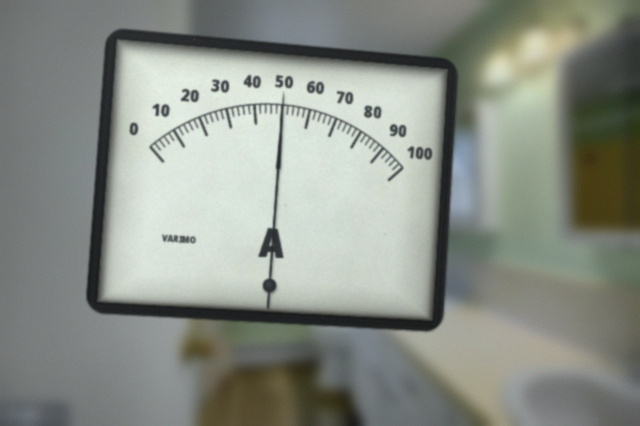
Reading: 50A
